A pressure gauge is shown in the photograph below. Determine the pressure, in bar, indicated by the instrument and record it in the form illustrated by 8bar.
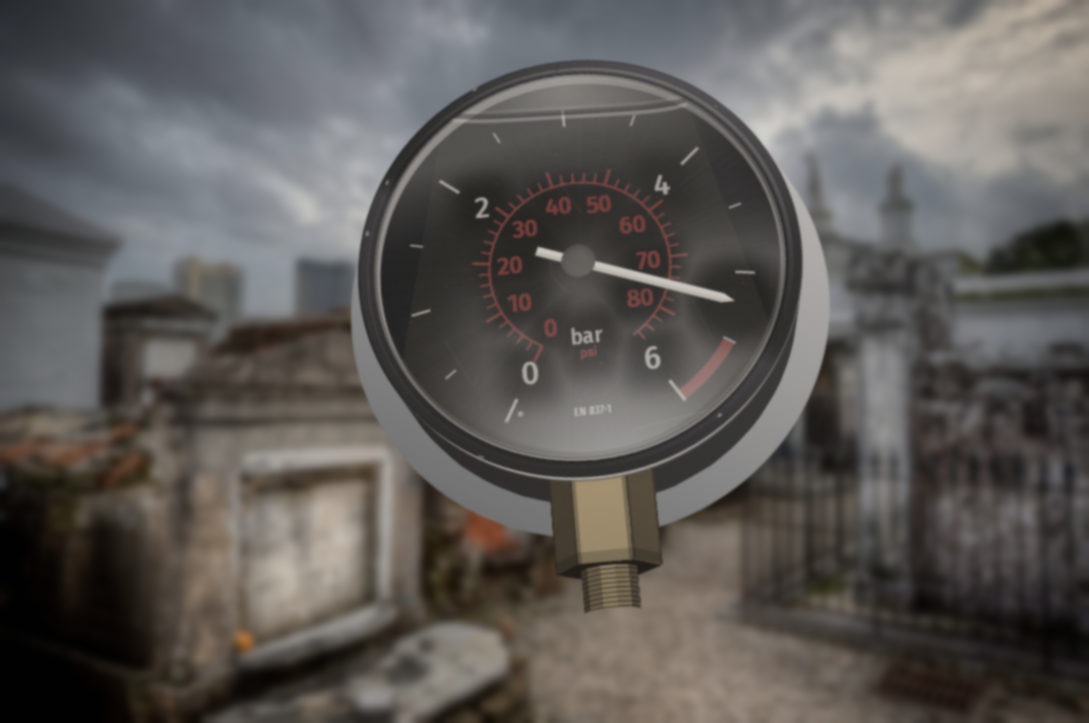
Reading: 5.25bar
